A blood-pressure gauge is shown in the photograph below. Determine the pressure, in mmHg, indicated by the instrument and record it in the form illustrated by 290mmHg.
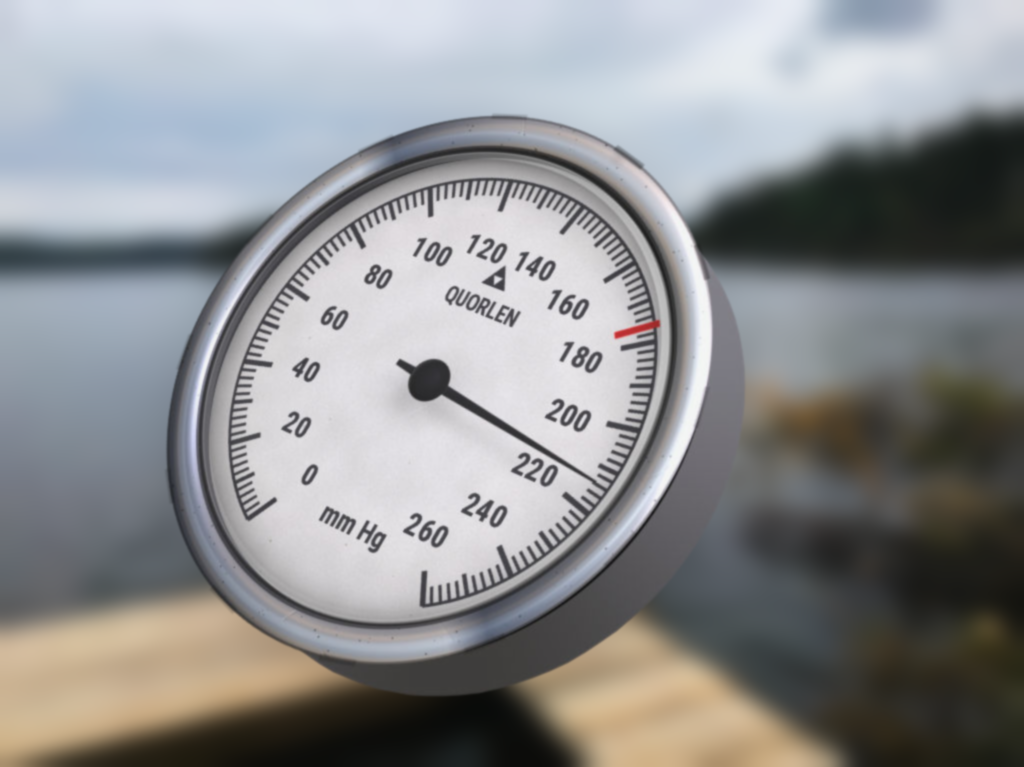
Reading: 214mmHg
